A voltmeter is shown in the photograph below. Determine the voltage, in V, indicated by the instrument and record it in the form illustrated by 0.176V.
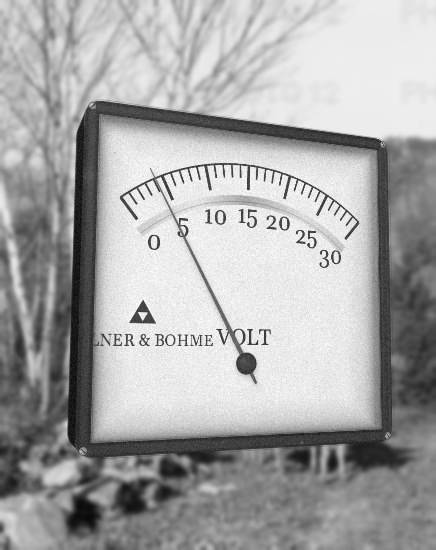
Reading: 4V
